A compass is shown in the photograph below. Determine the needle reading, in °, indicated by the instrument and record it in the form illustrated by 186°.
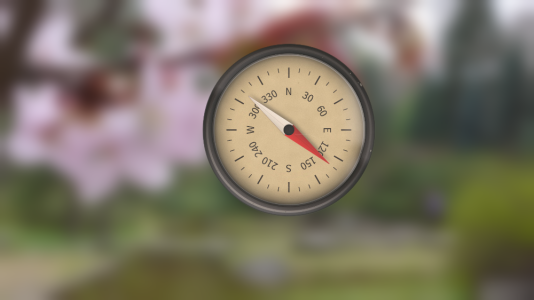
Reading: 130°
